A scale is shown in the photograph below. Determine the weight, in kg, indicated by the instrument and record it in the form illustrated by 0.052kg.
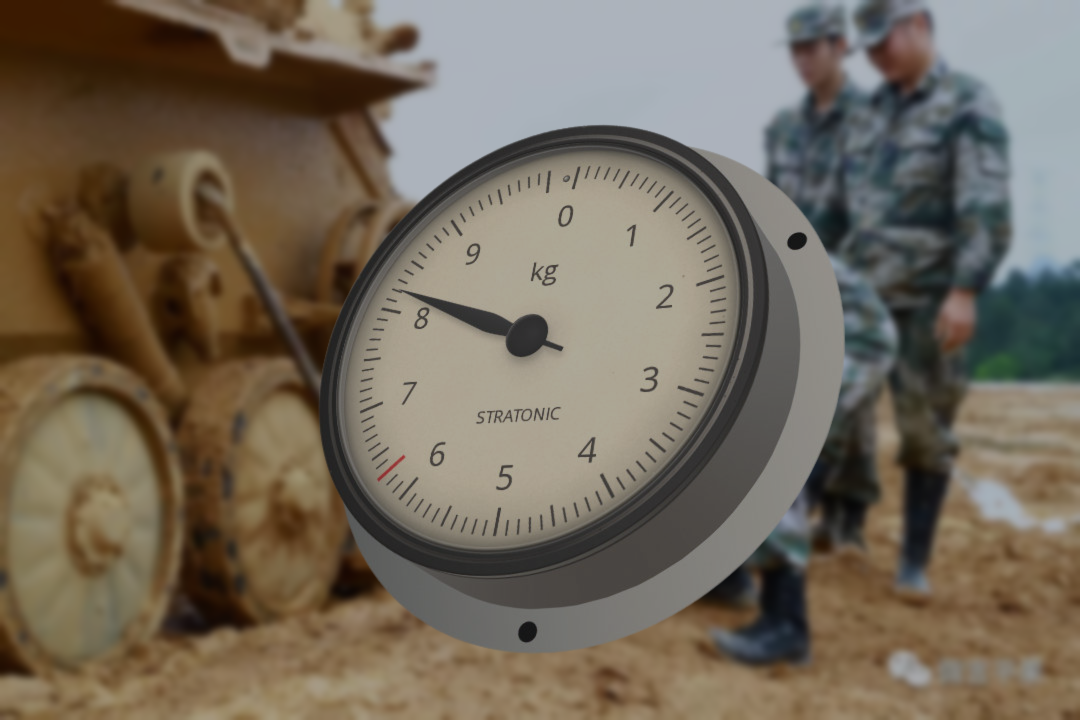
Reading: 8.2kg
